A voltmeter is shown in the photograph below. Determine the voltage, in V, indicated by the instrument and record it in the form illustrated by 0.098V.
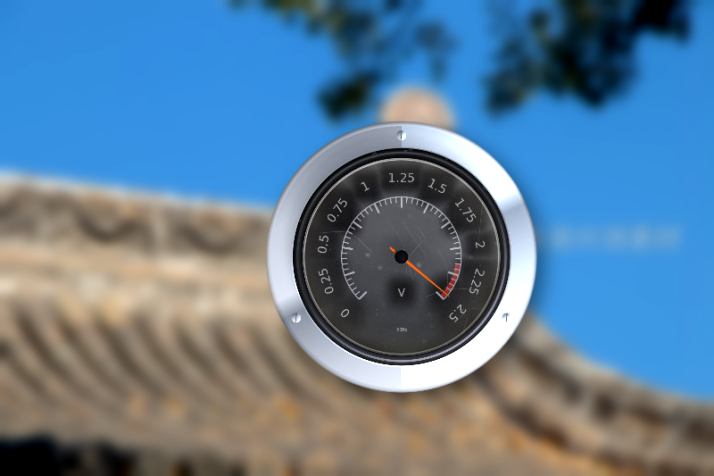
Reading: 2.45V
